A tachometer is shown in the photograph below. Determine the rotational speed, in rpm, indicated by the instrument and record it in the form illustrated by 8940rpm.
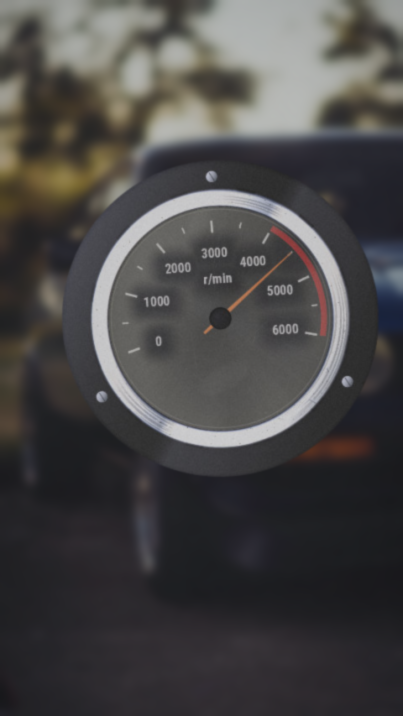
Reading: 4500rpm
